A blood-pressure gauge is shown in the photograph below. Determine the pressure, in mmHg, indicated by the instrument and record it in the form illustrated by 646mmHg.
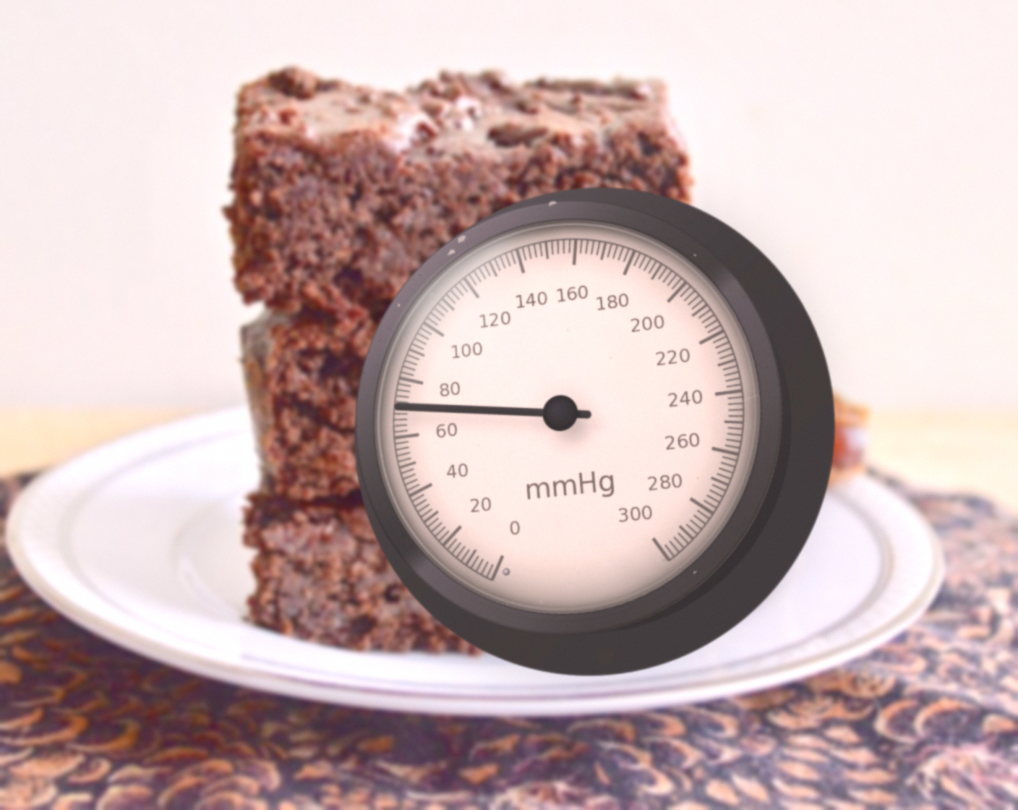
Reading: 70mmHg
